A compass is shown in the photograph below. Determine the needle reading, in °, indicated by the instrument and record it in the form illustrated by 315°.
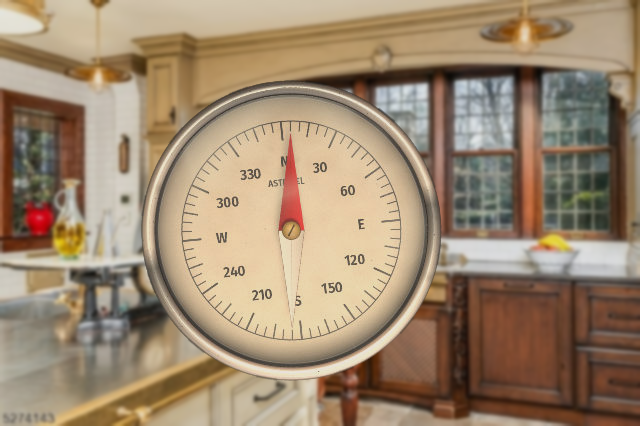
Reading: 5°
